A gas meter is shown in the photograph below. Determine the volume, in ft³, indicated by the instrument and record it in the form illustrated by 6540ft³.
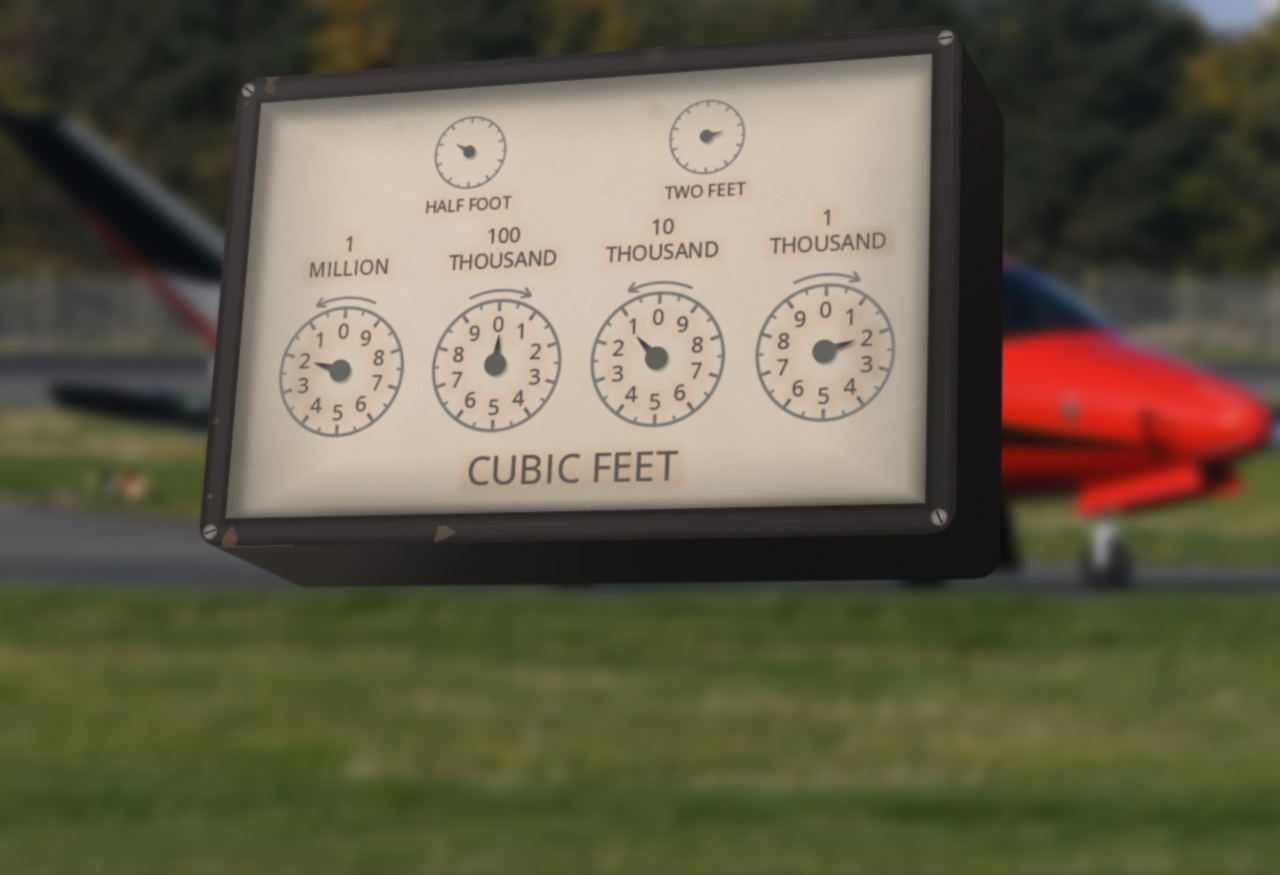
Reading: 201200ft³
